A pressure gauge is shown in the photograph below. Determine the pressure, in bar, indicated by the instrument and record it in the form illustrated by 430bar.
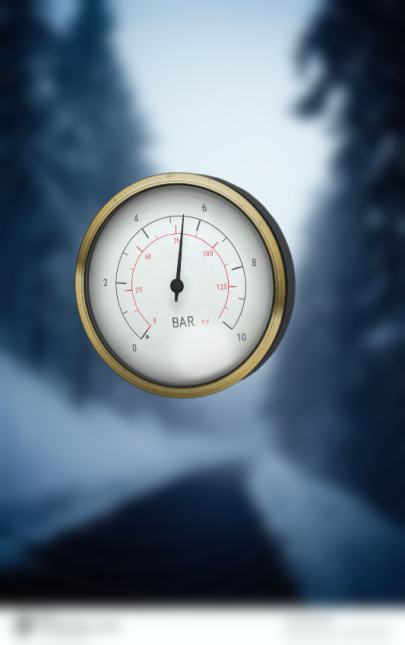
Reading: 5.5bar
